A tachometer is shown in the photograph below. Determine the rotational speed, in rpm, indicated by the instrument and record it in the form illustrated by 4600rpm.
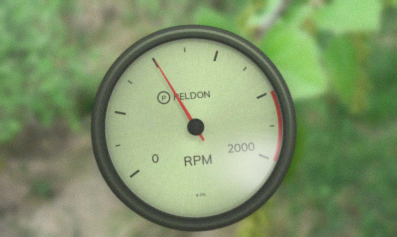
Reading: 800rpm
